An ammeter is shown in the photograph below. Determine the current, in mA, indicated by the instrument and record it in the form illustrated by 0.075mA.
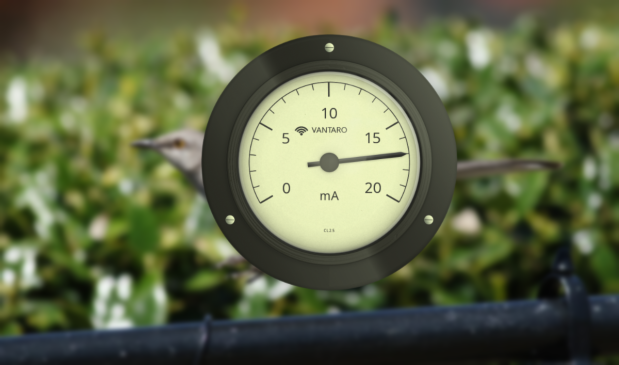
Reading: 17mA
